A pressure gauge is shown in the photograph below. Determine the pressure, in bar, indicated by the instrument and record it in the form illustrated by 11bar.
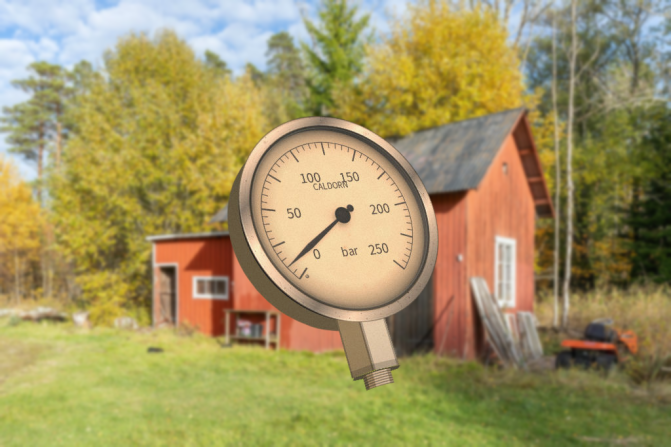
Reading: 10bar
